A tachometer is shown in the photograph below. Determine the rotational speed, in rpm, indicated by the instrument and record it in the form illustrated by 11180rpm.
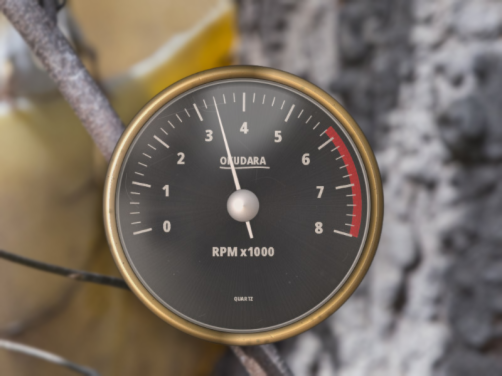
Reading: 3400rpm
